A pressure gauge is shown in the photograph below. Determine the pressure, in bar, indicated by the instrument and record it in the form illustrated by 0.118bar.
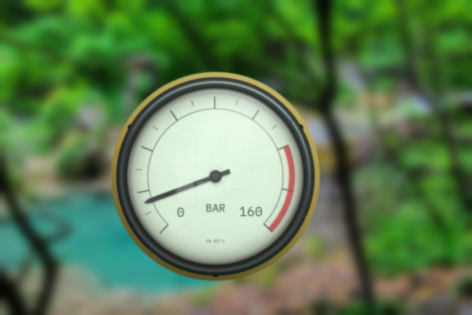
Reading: 15bar
